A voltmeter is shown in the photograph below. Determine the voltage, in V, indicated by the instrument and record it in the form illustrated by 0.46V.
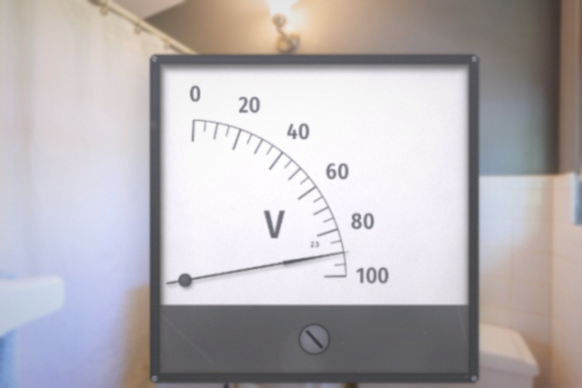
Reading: 90V
